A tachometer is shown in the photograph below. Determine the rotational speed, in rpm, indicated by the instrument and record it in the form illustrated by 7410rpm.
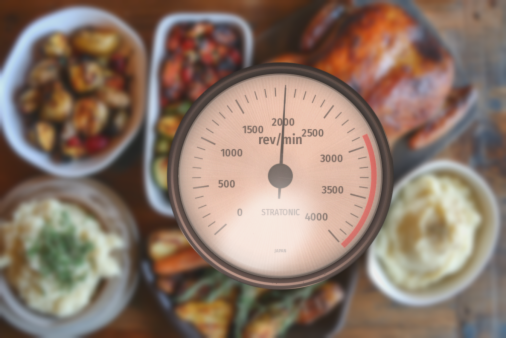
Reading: 2000rpm
